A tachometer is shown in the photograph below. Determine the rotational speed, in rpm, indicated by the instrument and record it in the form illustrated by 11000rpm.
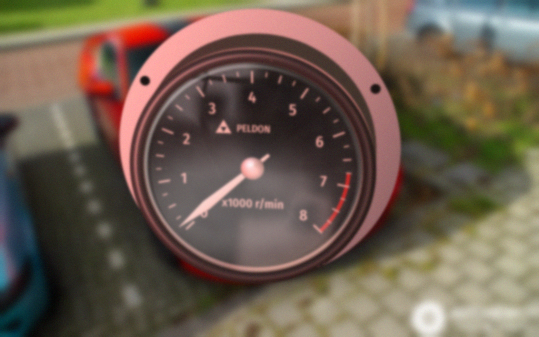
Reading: 125rpm
